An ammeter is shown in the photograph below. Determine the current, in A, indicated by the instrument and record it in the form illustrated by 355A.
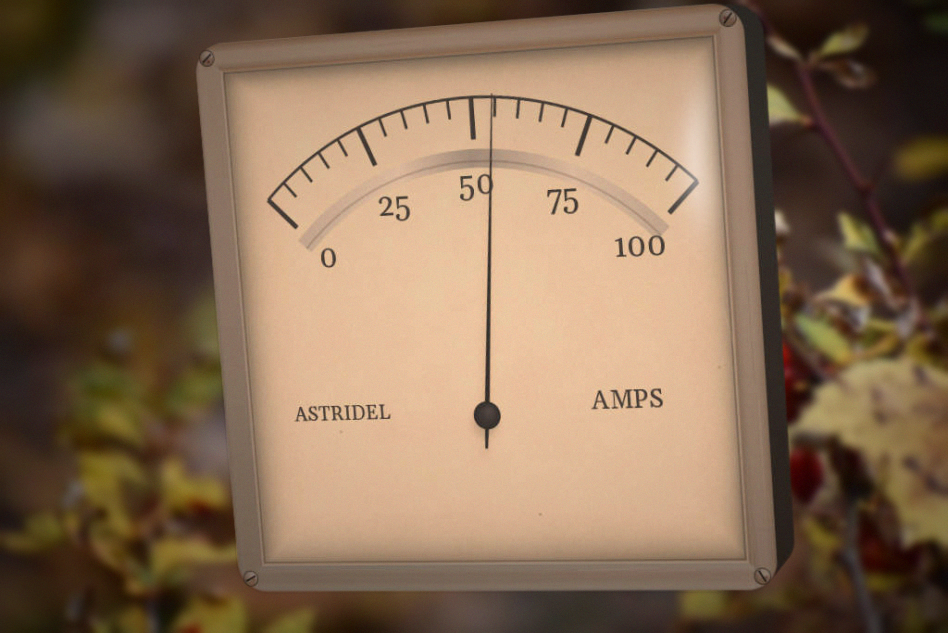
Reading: 55A
